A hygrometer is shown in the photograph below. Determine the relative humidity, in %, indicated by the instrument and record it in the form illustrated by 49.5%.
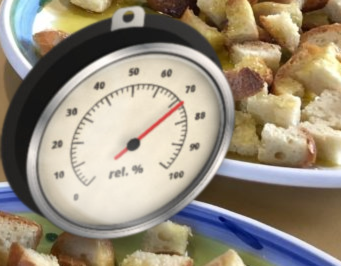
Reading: 70%
